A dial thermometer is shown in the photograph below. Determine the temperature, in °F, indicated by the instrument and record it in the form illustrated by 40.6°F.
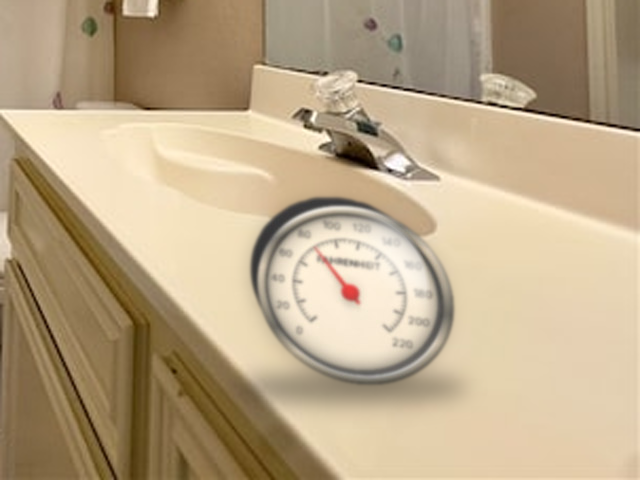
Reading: 80°F
